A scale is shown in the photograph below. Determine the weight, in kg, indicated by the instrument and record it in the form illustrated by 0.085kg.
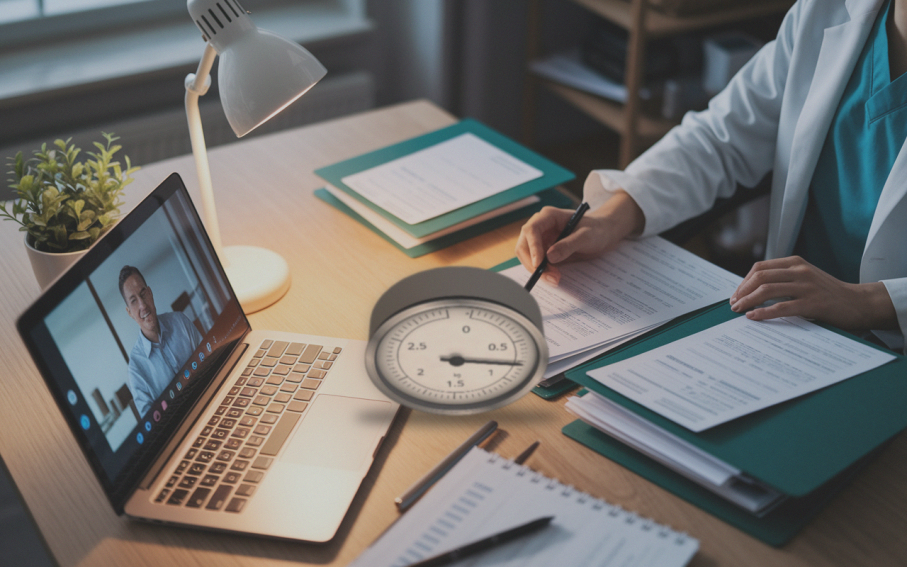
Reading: 0.75kg
